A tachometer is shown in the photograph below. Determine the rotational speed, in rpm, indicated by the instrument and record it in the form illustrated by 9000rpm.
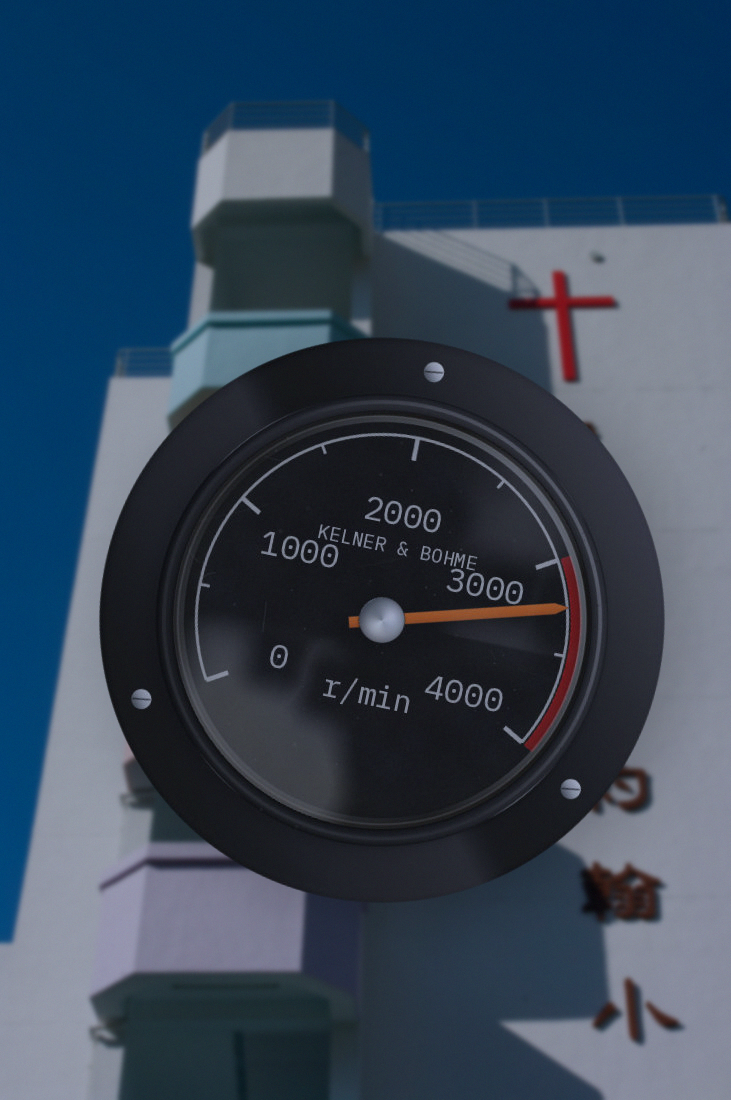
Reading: 3250rpm
